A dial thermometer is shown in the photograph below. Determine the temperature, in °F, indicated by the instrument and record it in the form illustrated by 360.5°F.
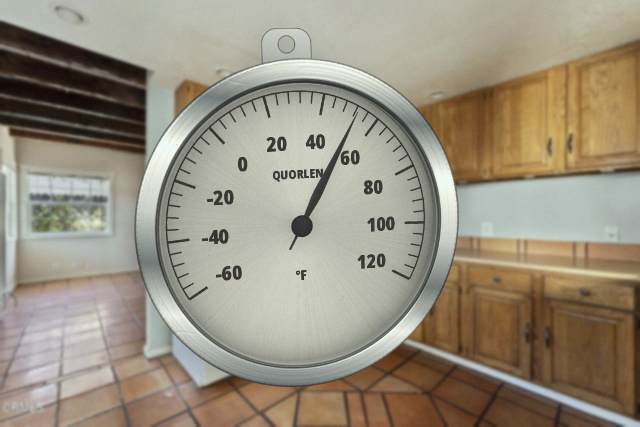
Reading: 52°F
